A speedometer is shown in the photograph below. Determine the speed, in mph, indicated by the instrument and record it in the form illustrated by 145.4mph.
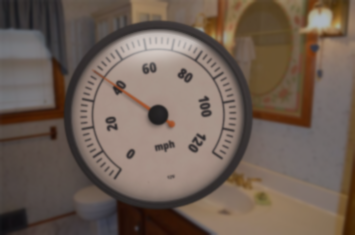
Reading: 40mph
